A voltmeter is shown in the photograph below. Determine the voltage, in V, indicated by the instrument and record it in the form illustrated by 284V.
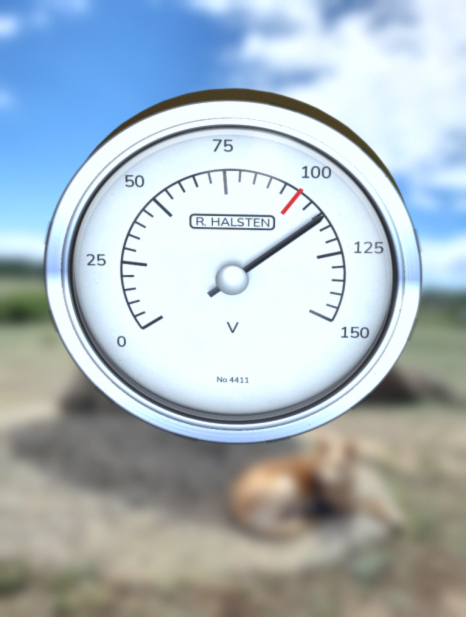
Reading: 110V
